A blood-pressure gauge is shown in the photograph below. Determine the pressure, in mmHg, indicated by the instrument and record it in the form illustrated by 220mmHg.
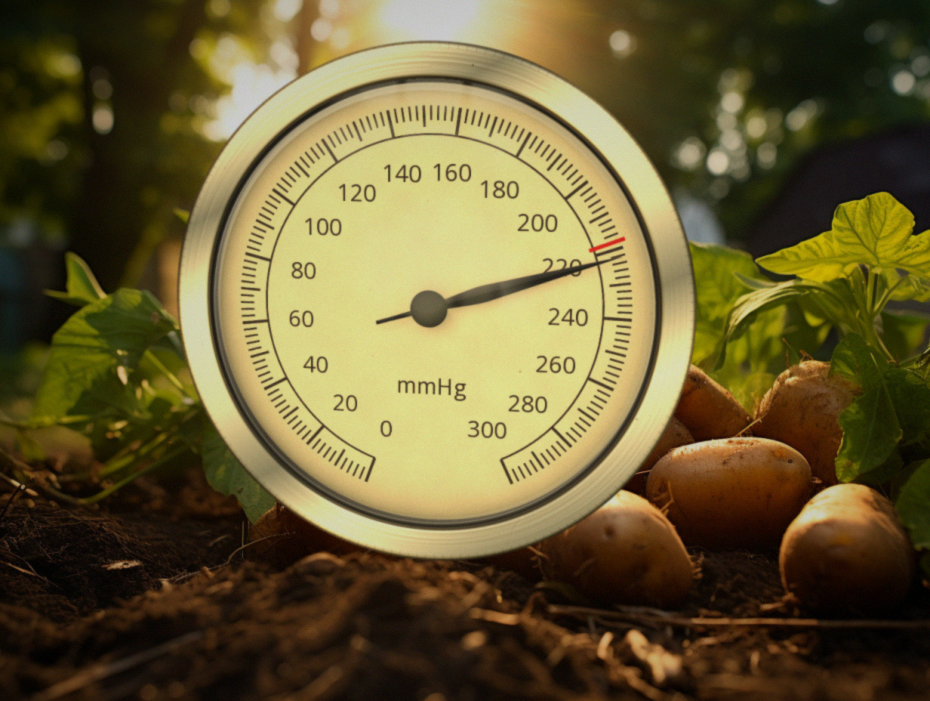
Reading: 222mmHg
